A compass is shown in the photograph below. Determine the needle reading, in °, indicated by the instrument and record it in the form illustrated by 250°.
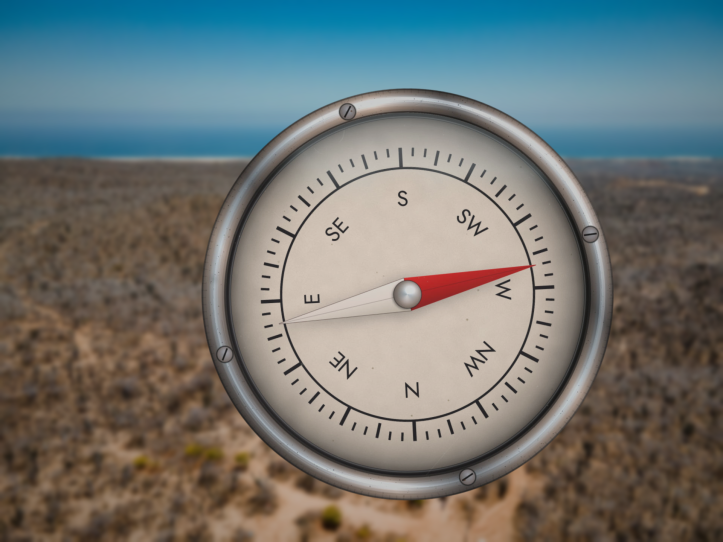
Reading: 260°
